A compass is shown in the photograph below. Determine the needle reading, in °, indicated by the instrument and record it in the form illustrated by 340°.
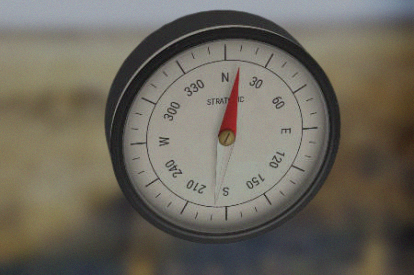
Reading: 10°
